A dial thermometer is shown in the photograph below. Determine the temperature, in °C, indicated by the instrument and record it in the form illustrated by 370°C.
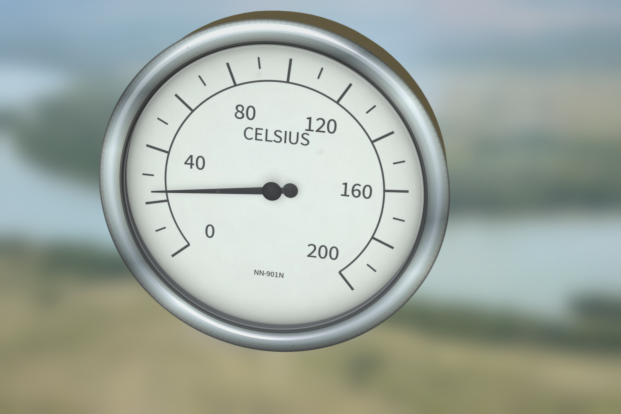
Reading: 25°C
